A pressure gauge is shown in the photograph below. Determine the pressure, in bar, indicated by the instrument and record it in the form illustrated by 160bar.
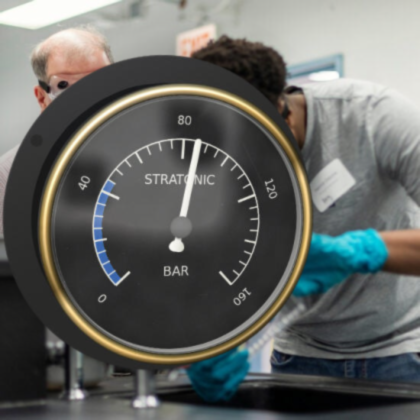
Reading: 85bar
